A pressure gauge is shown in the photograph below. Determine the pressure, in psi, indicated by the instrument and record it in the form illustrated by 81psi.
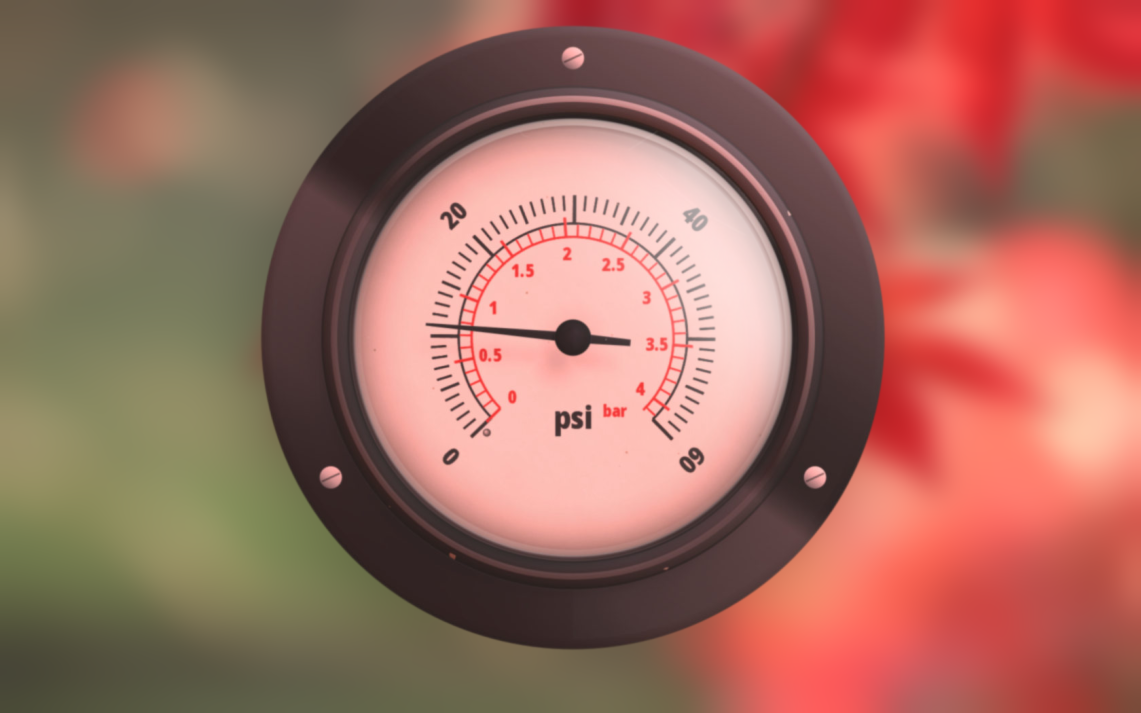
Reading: 11psi
